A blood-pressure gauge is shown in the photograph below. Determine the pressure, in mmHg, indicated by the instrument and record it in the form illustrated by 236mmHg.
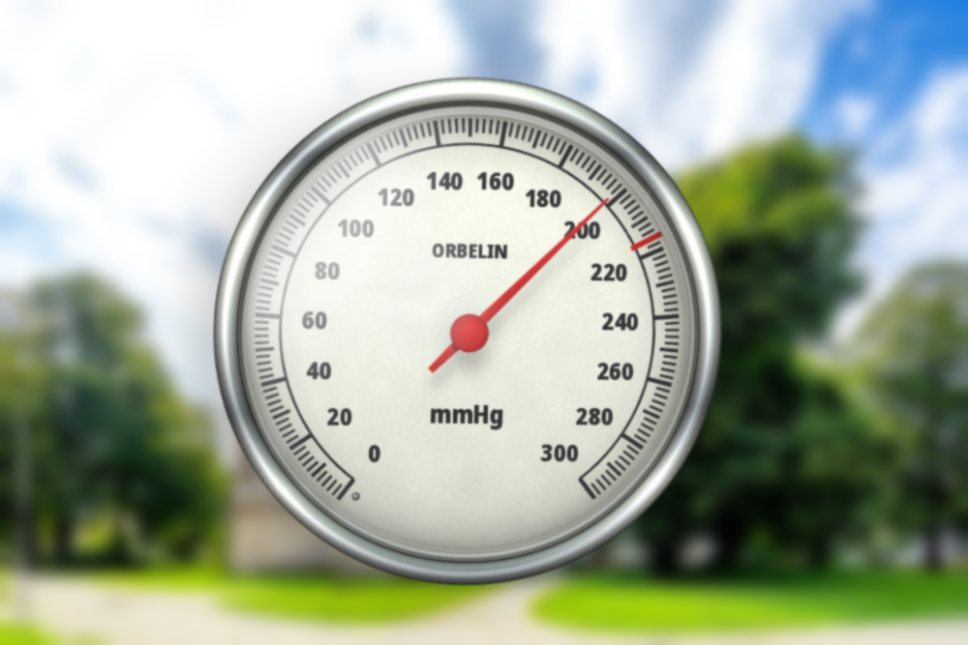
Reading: 198mmHg
